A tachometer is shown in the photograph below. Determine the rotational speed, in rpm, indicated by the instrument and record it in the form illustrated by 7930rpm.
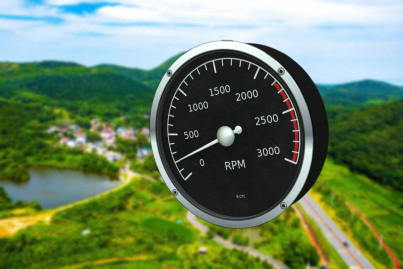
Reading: 200rpm
